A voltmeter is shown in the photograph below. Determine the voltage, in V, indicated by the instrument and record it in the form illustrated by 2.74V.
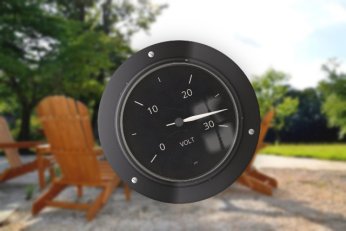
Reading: 27.5V
